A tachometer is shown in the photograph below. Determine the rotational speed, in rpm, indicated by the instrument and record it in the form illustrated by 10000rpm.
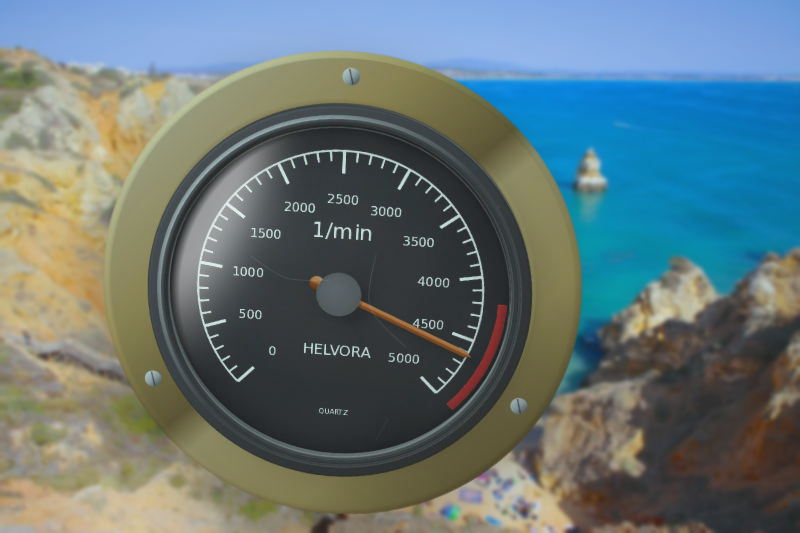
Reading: 4600rpm
